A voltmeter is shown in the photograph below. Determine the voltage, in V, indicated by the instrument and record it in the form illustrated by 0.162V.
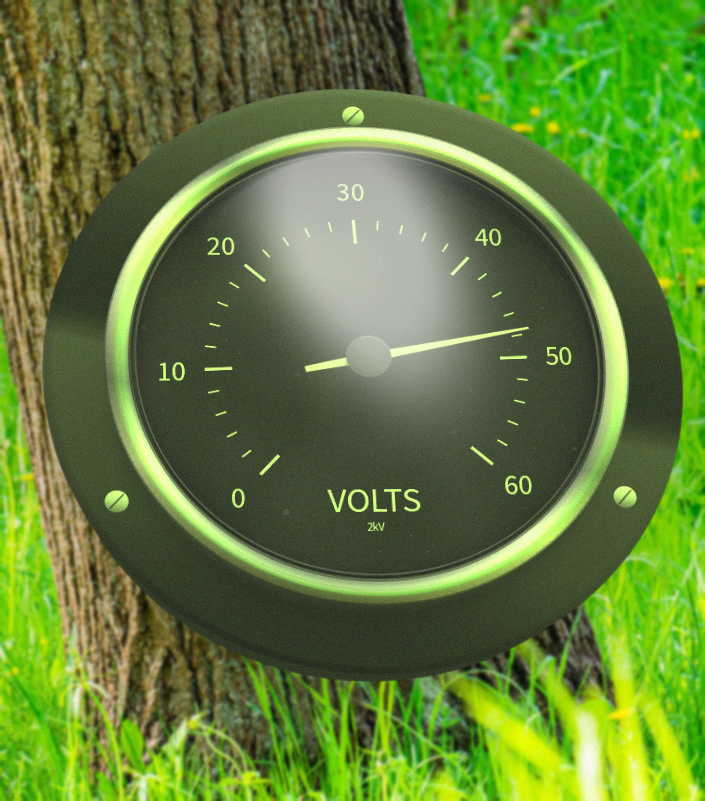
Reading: 48V
